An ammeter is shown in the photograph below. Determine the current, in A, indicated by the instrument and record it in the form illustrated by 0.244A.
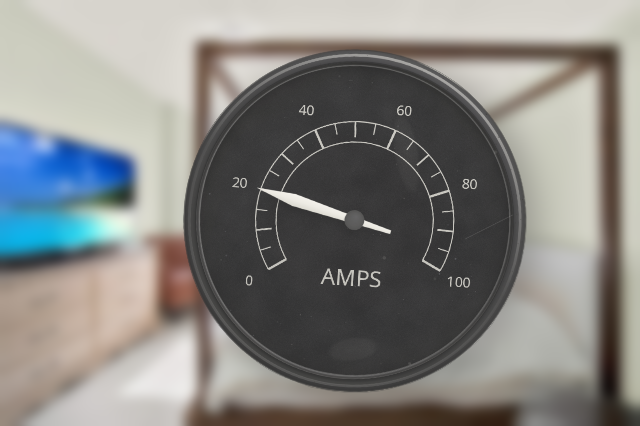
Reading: 20A
